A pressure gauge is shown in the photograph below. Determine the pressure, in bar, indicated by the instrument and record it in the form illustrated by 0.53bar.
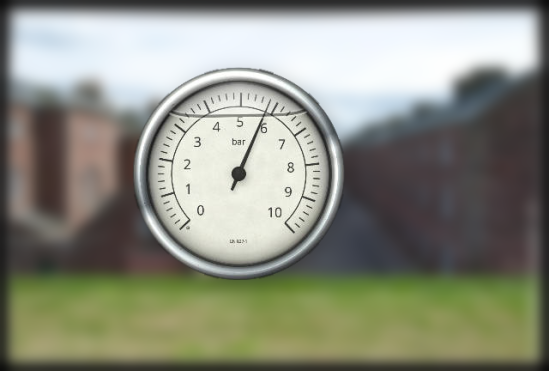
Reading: 5.8bar
